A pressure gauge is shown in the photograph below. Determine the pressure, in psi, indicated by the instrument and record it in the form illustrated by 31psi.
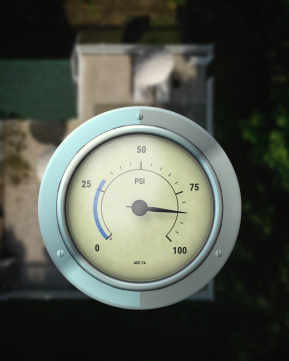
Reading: 85psi
